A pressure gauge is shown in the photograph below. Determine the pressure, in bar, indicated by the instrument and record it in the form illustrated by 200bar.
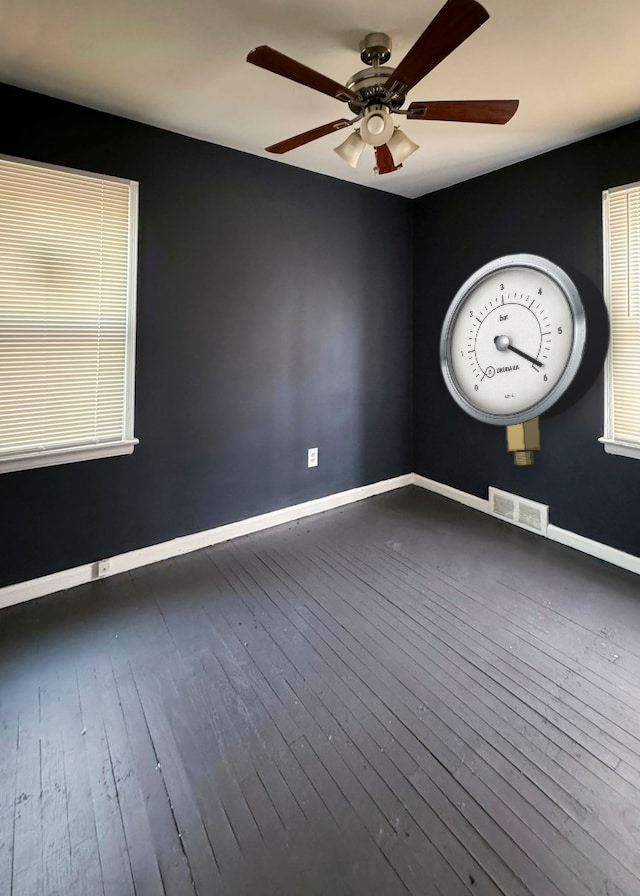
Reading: 5.8bar
